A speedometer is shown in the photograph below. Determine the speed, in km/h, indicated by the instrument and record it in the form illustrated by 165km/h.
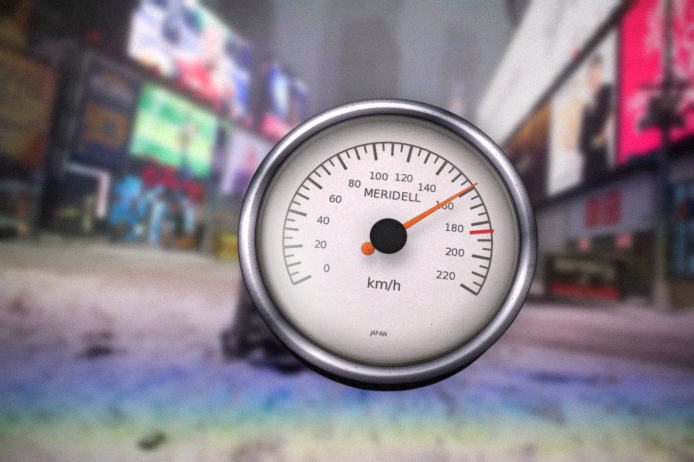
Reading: 160km/h
